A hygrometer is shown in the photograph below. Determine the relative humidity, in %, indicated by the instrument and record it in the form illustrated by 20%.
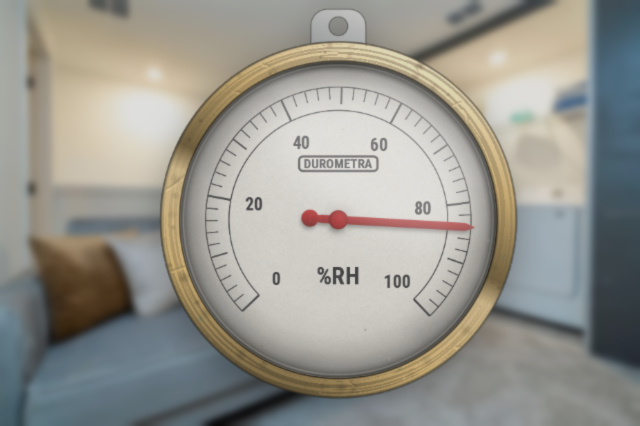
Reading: 84%
